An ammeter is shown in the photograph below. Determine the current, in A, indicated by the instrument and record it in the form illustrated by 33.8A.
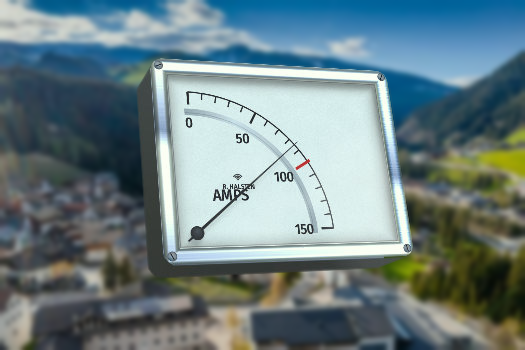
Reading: 85A
